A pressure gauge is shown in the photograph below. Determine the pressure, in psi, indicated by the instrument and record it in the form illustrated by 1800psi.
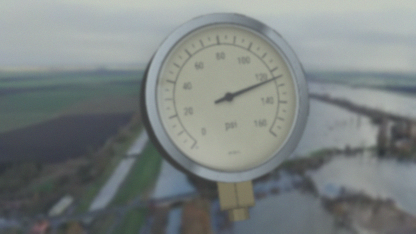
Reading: 125psi
